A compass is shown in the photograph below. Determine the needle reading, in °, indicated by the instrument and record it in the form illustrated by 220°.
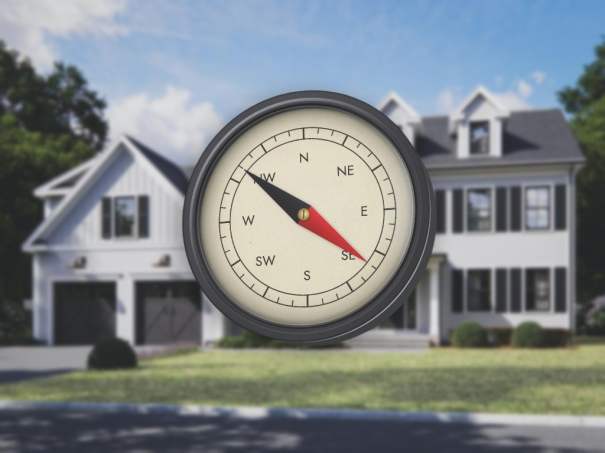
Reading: 130°
